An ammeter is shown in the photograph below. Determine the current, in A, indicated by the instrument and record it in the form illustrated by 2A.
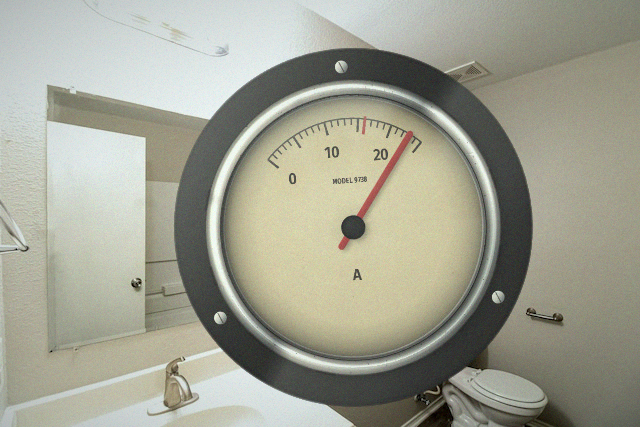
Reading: 23A
